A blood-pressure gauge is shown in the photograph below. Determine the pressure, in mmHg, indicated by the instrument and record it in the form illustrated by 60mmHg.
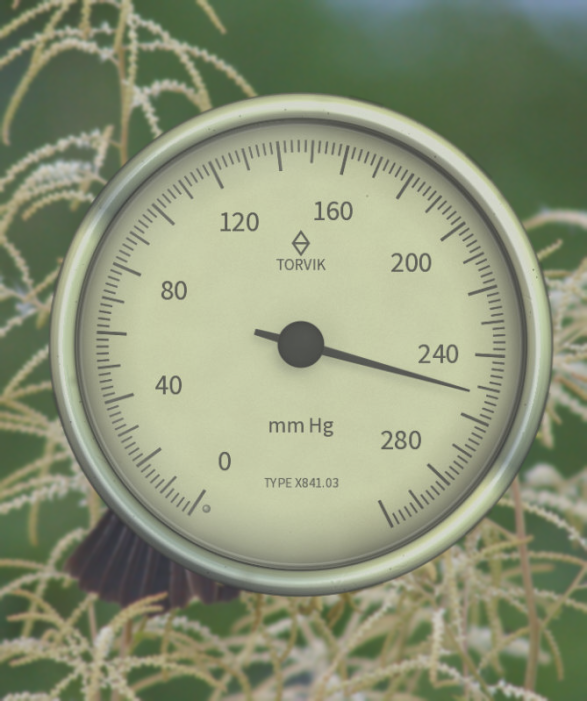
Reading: 252mmHg
